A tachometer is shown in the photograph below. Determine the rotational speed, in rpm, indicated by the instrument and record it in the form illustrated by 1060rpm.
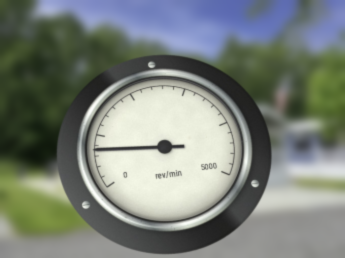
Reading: 700rpm
